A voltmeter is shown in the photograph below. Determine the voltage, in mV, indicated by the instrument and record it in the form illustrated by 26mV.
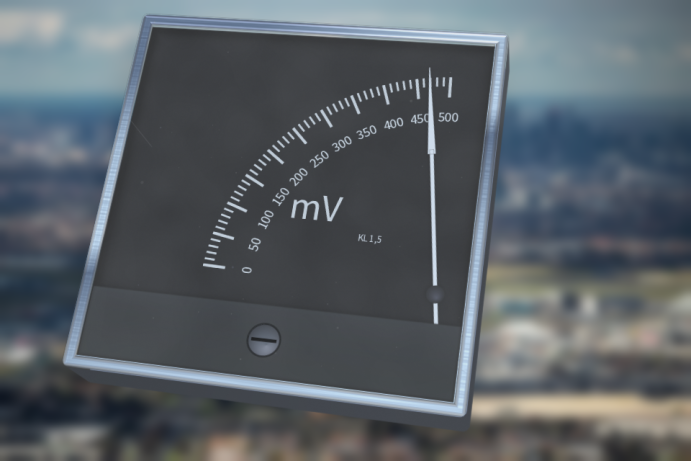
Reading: 470mV
